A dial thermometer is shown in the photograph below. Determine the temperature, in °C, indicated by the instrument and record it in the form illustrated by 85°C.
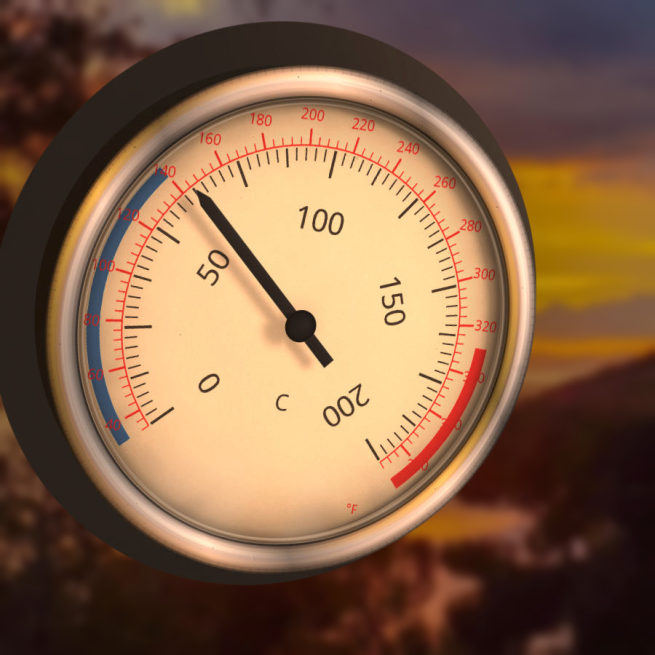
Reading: 62.5°C
